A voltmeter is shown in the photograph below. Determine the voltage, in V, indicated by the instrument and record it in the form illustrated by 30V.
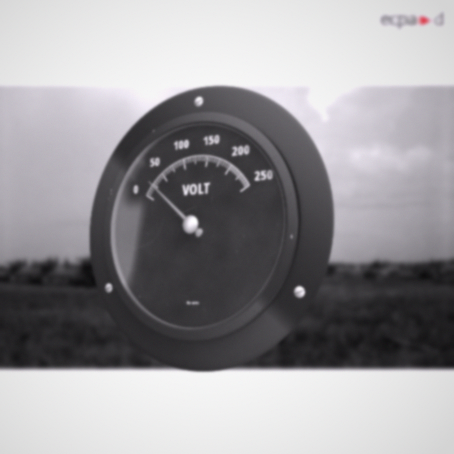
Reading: 25V
